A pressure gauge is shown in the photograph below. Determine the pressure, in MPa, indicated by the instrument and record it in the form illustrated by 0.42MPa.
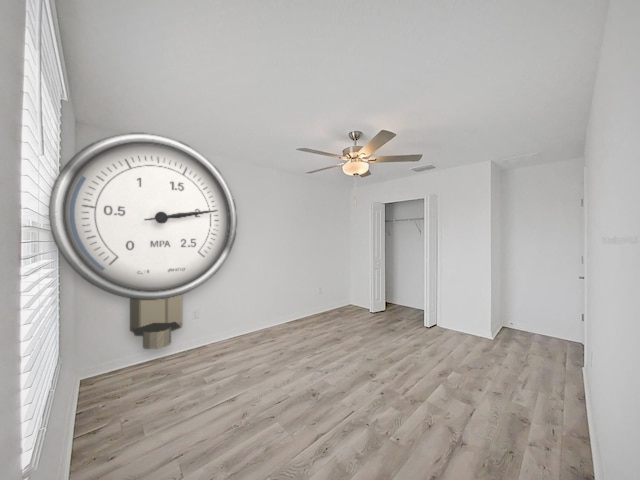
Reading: 2MPa
